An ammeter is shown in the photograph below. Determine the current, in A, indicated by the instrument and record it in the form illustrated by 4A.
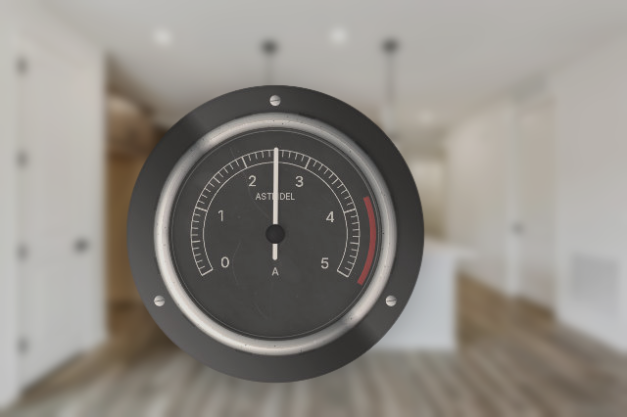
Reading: 2.5A
